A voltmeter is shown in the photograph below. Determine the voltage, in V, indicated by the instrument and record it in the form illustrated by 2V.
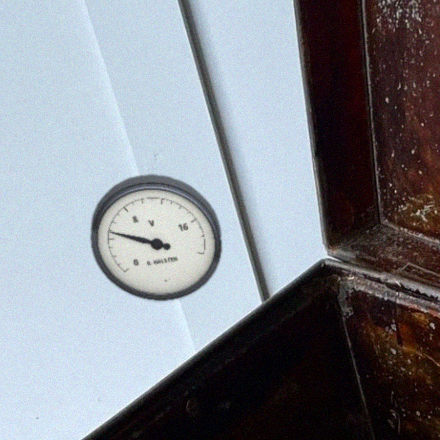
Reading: 5V
